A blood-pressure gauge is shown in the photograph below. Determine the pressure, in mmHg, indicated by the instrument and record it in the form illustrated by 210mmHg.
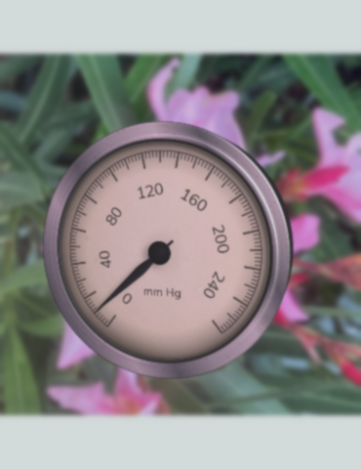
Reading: 10mmHg
